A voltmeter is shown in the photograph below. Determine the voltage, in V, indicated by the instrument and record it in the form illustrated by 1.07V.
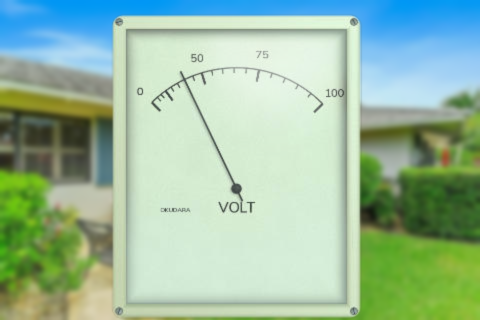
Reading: 40V
